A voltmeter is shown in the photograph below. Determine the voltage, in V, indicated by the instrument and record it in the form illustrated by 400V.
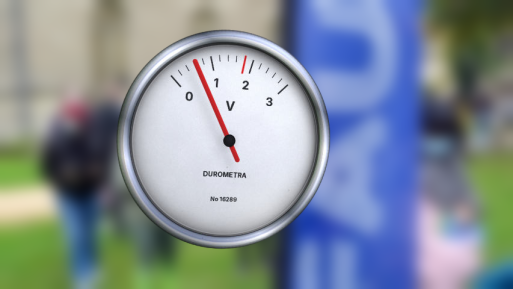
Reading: 0.6V
